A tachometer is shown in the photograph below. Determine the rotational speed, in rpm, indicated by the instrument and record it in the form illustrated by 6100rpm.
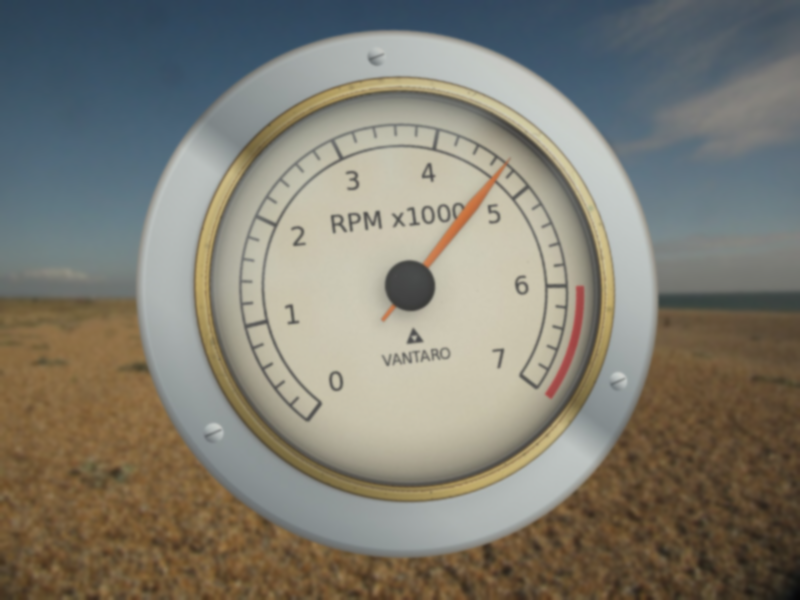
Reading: 4700rpm
